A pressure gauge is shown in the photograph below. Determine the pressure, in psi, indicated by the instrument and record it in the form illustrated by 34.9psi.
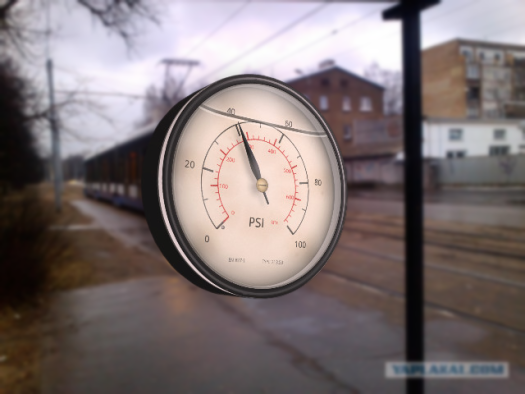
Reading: 40psi
